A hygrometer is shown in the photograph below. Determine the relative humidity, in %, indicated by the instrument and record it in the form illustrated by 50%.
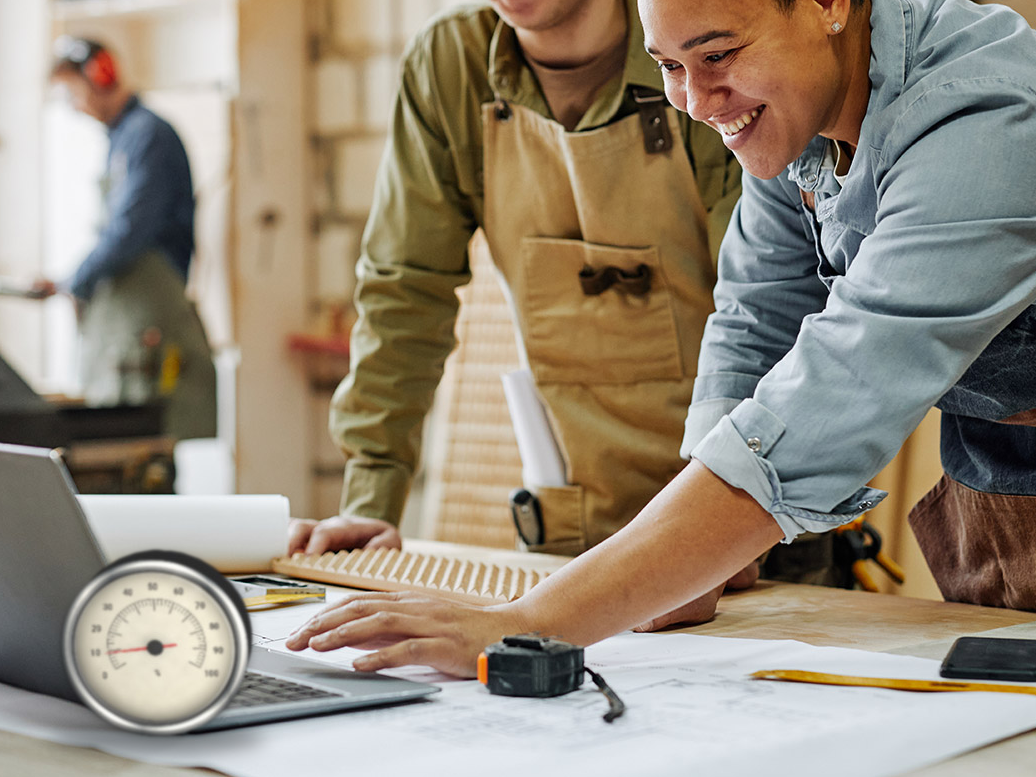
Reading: 10%
